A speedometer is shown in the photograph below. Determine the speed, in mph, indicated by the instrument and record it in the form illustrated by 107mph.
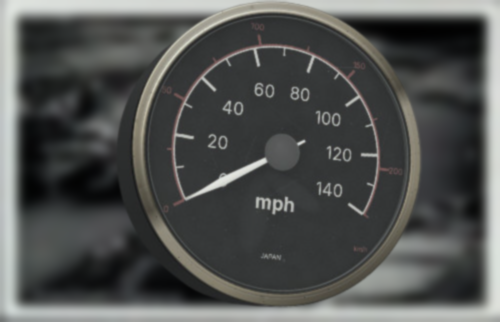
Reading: 0mph
